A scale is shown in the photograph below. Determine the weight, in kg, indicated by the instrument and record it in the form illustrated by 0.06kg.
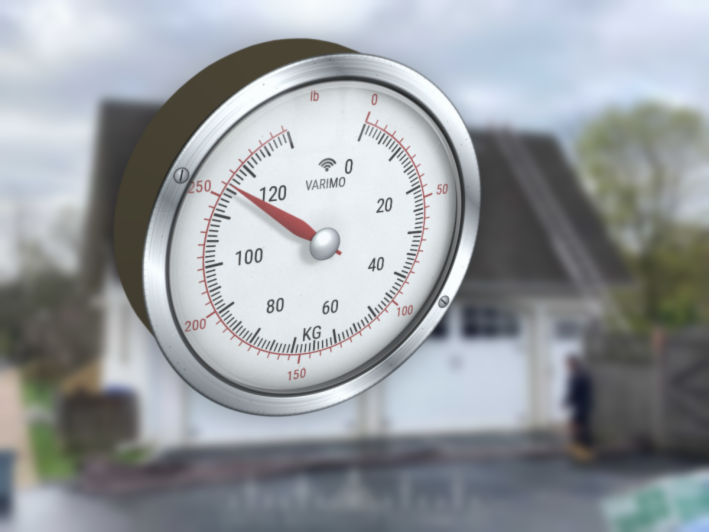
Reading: 116kg
